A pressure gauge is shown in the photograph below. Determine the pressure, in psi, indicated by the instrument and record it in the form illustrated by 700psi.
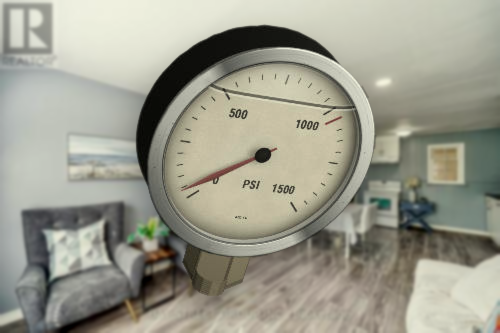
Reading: 50psi
